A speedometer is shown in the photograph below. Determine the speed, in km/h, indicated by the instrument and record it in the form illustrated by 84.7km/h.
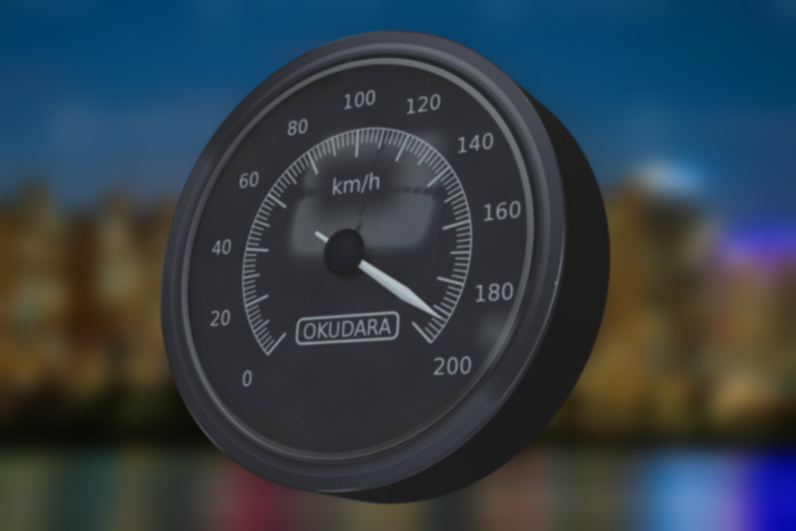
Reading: 192km/h
